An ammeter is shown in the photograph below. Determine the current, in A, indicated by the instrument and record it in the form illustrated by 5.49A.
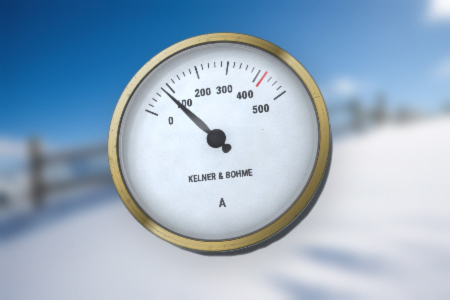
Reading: 80A
